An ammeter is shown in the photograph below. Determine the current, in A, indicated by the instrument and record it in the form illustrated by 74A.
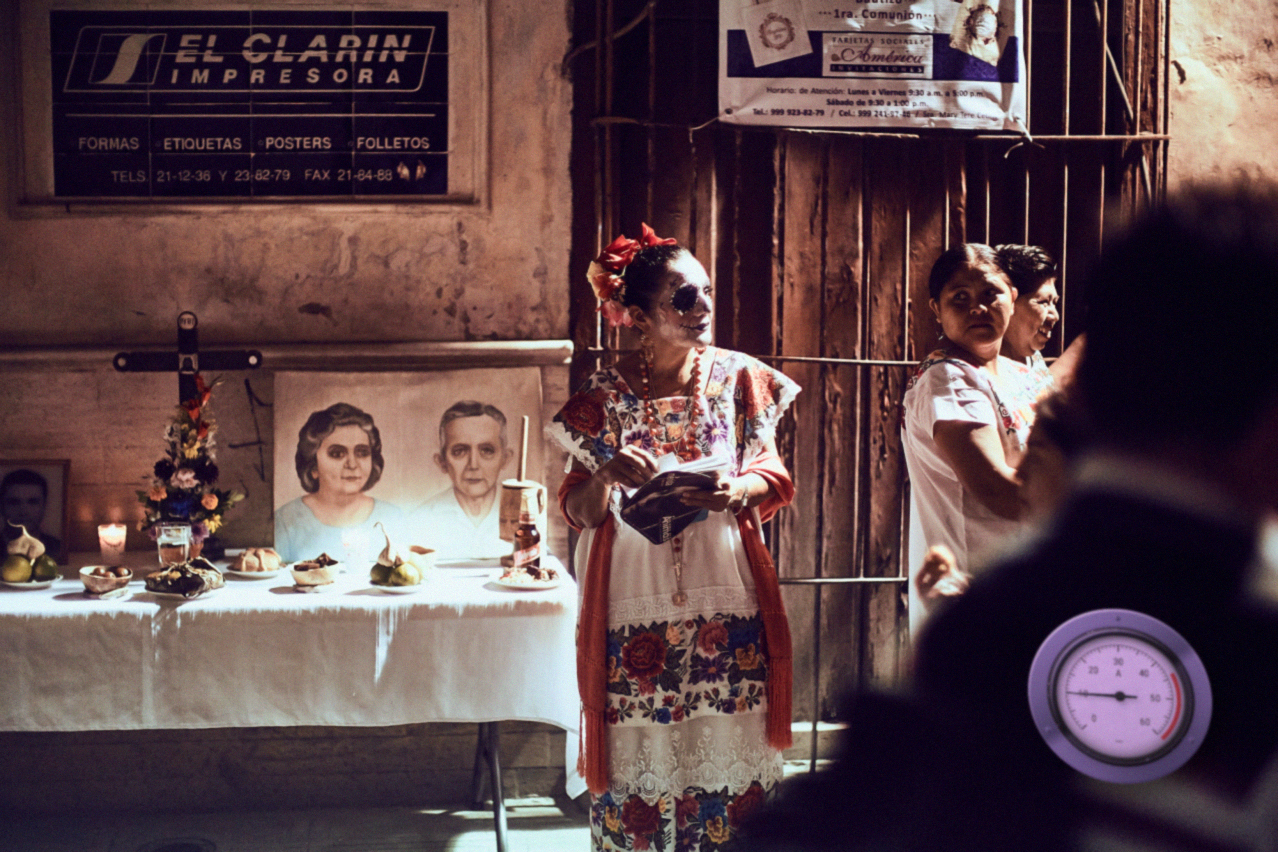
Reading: 10A
